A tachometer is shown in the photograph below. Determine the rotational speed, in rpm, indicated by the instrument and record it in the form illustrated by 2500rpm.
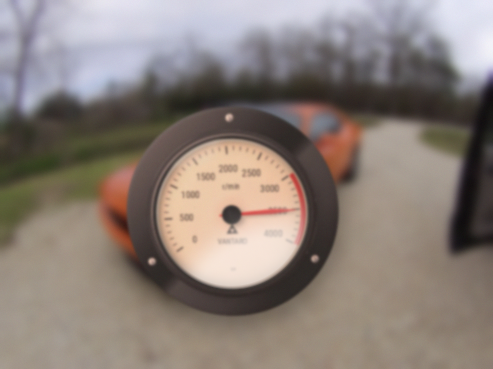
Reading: 3500rpm
